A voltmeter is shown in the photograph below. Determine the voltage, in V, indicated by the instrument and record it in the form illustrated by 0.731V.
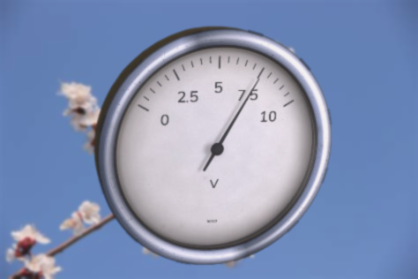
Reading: 7.5V
